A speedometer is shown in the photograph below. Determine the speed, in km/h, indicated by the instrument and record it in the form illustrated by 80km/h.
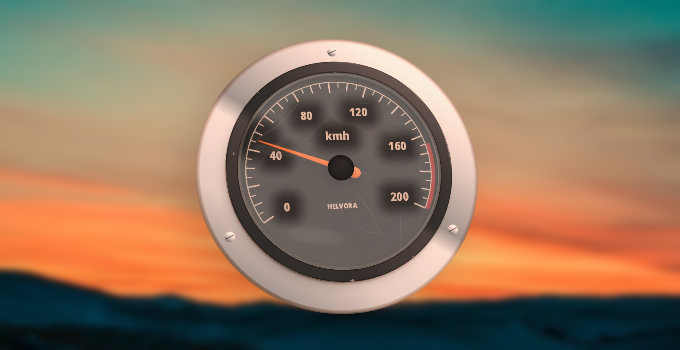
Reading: 45km/h
